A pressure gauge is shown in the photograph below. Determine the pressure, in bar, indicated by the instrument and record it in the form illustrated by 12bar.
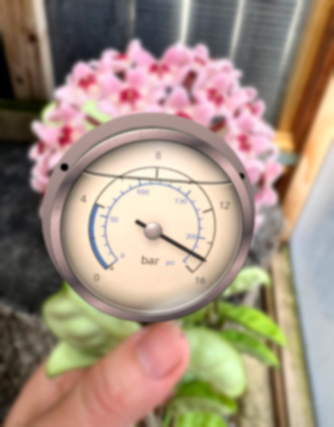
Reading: 15bar
